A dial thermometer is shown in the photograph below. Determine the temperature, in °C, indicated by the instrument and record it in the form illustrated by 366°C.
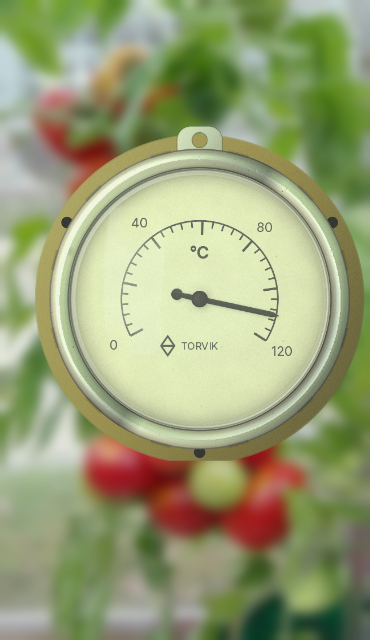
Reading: 110°C
